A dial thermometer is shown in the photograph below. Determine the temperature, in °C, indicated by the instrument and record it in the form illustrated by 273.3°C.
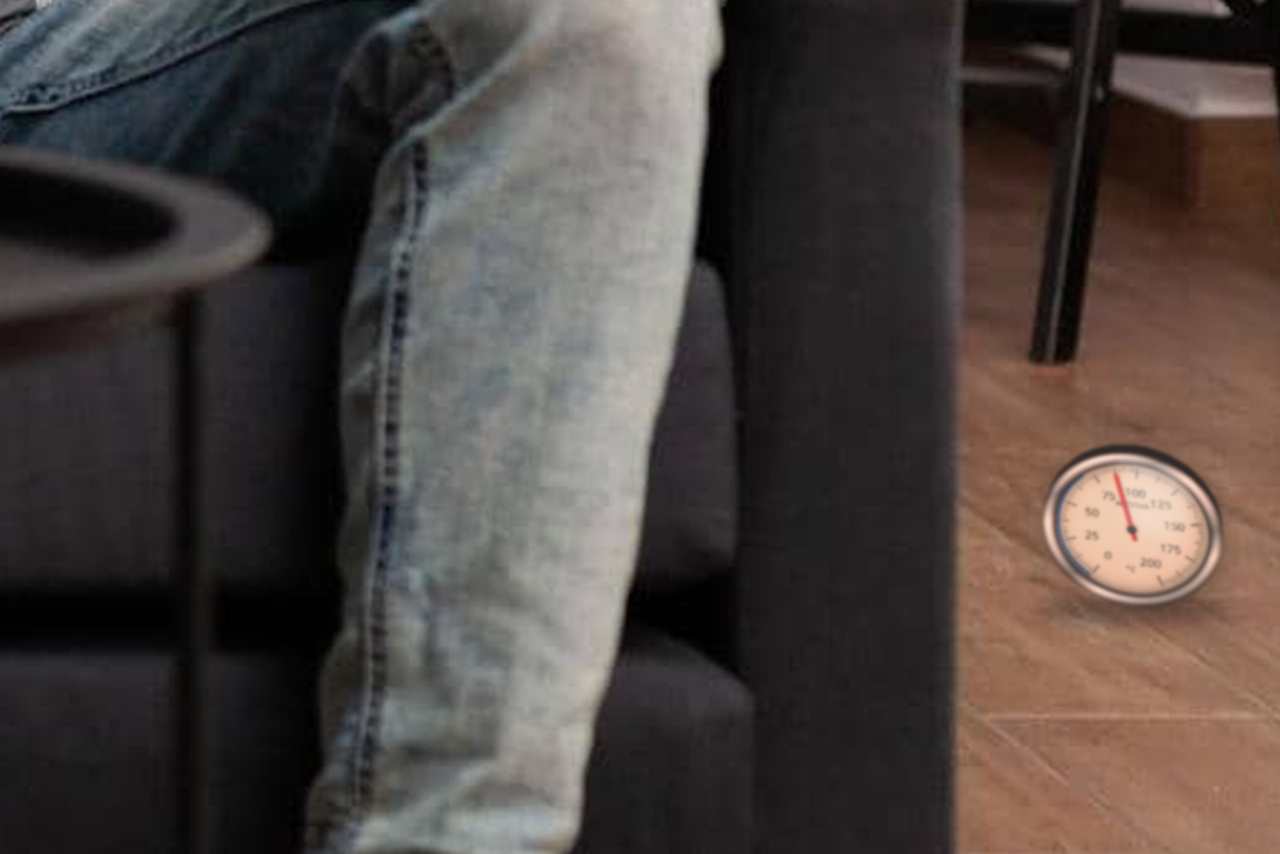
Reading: 87.5°C
